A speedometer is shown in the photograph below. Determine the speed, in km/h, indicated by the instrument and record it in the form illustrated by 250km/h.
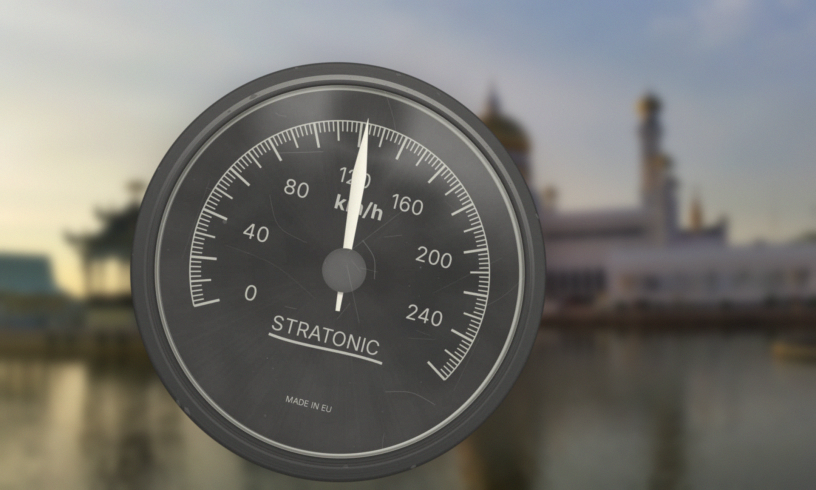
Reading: 122km/h
